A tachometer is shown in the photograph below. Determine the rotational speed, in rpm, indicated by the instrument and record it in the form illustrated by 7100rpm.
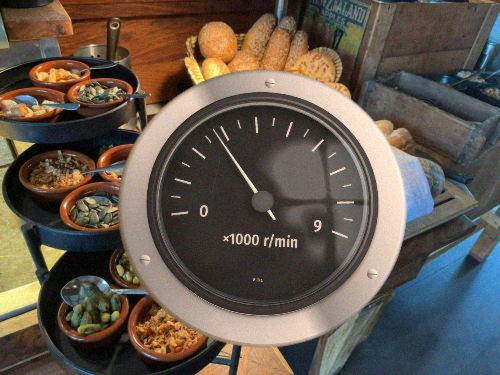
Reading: 2750rpm
